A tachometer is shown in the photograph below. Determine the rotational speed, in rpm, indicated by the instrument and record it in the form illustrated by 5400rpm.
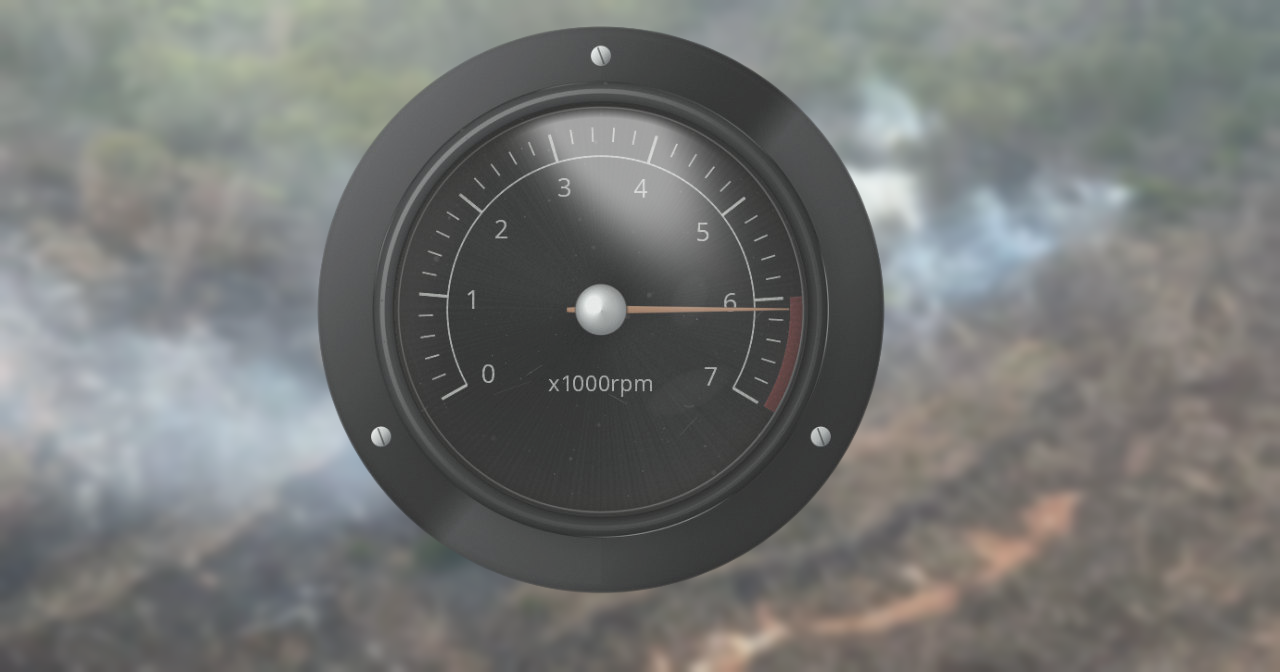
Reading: 6100rpm
